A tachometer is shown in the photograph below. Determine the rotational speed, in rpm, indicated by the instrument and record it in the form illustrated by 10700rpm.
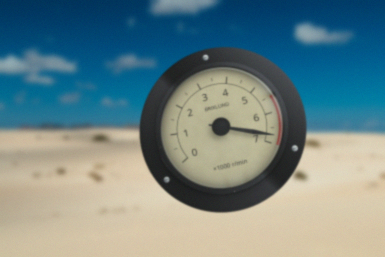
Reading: 6750rpm
